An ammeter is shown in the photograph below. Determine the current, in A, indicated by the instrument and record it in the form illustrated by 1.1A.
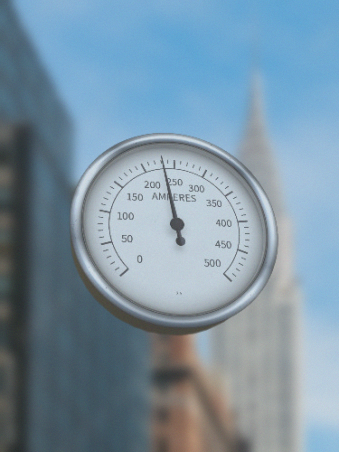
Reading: 230A
